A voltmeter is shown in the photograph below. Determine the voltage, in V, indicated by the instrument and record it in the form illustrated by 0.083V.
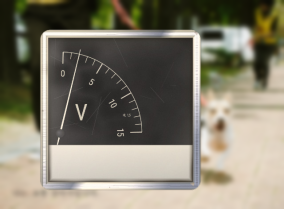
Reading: 2V
